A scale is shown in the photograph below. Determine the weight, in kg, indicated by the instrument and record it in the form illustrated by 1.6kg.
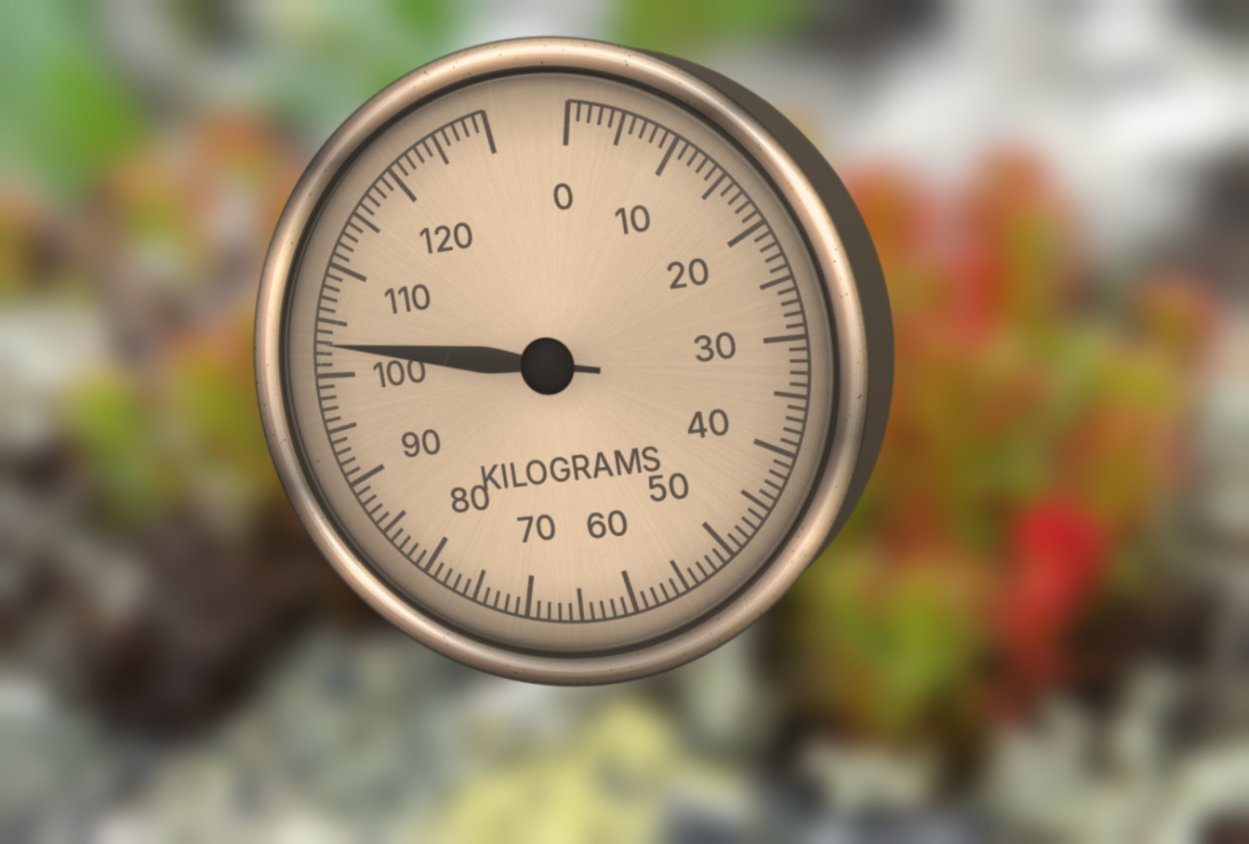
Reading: 103kg
